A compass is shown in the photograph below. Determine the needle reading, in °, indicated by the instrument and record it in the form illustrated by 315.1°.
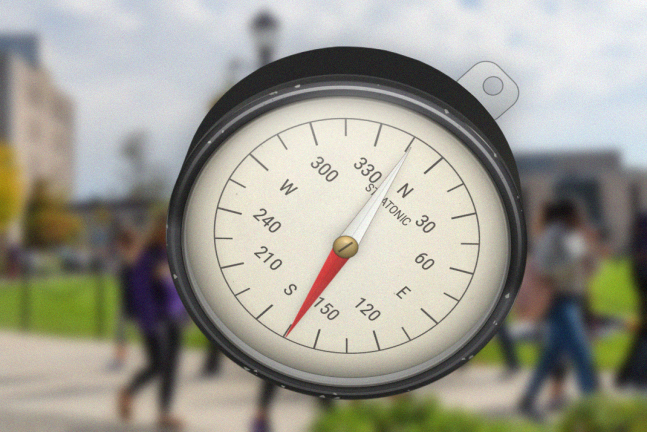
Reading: 165°
